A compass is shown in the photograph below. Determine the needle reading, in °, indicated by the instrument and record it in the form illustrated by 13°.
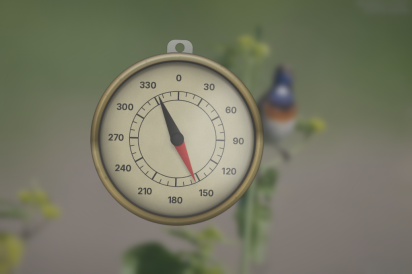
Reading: 155°
